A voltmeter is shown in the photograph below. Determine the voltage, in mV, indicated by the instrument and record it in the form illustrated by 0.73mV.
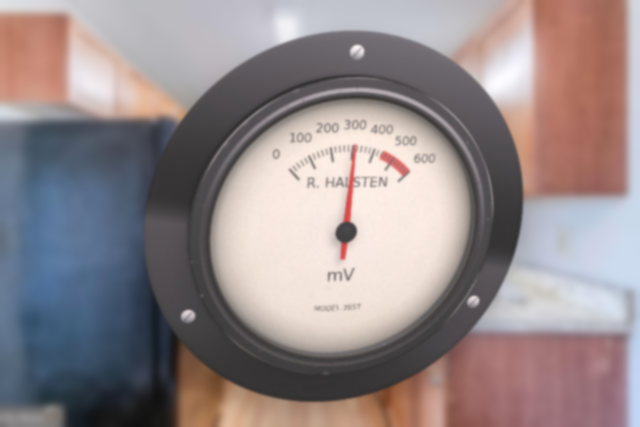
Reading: 300mV
